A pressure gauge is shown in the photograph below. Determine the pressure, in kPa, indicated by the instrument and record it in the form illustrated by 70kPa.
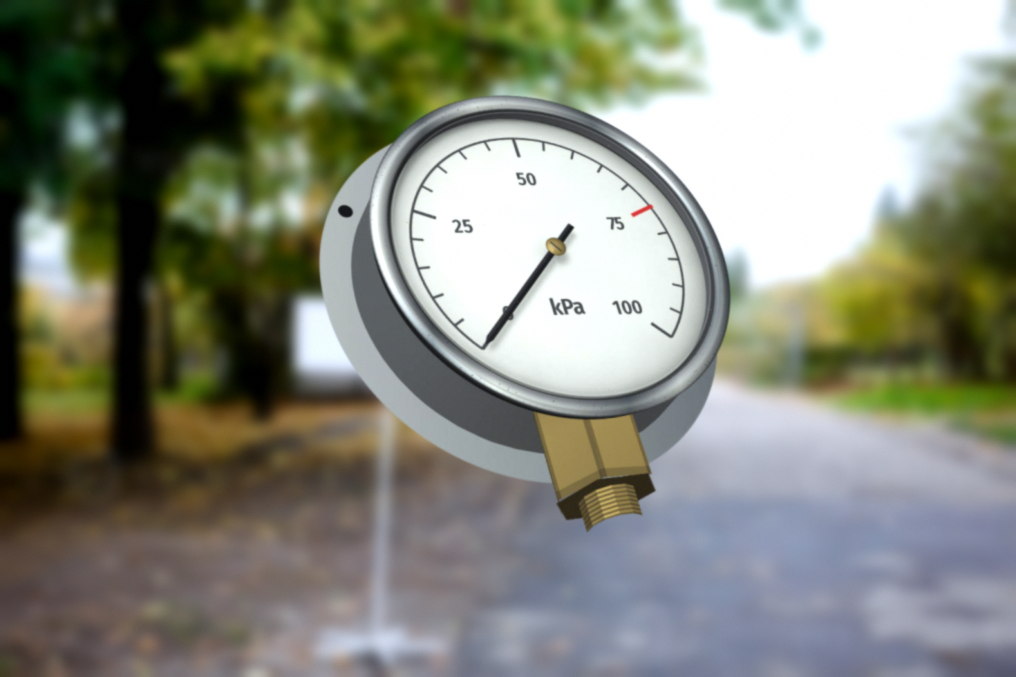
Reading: 0kPa
